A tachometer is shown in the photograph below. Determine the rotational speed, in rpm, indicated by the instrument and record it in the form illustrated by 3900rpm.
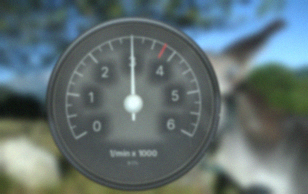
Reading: 3000rpm
